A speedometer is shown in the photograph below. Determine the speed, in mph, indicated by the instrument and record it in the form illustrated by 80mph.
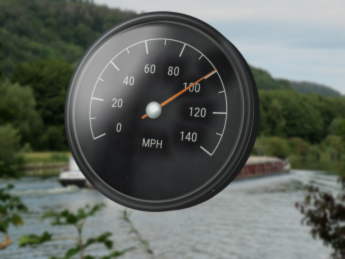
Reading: 100mph
